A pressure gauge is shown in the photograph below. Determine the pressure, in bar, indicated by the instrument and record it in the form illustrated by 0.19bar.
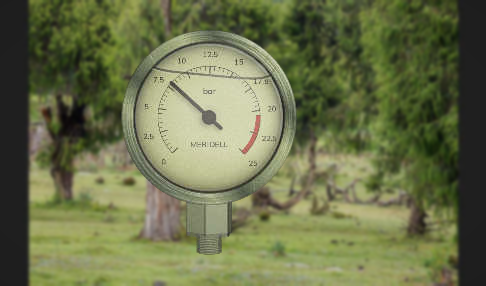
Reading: 8bar
